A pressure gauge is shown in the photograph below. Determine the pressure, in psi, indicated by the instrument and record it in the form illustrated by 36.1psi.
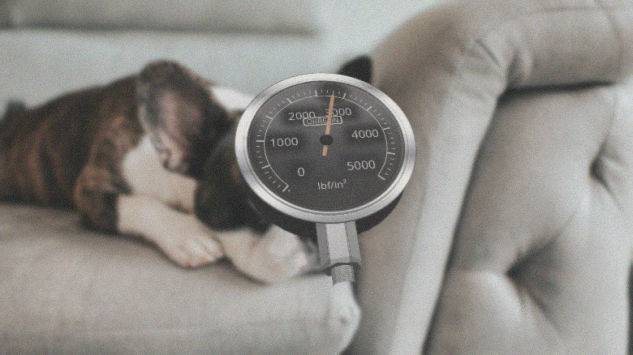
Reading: 2800psi
